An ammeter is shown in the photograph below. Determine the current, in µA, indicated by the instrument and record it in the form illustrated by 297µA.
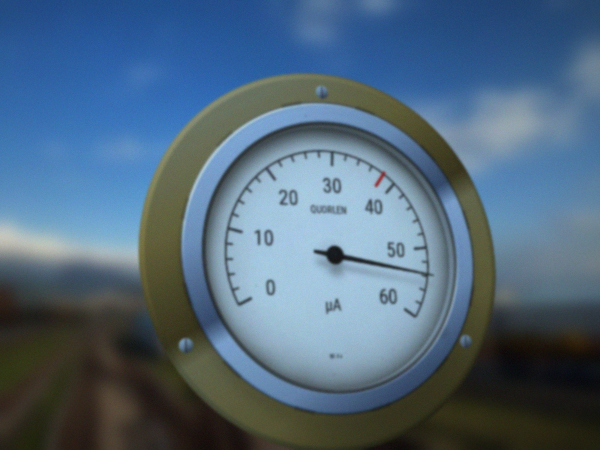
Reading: 54µA
